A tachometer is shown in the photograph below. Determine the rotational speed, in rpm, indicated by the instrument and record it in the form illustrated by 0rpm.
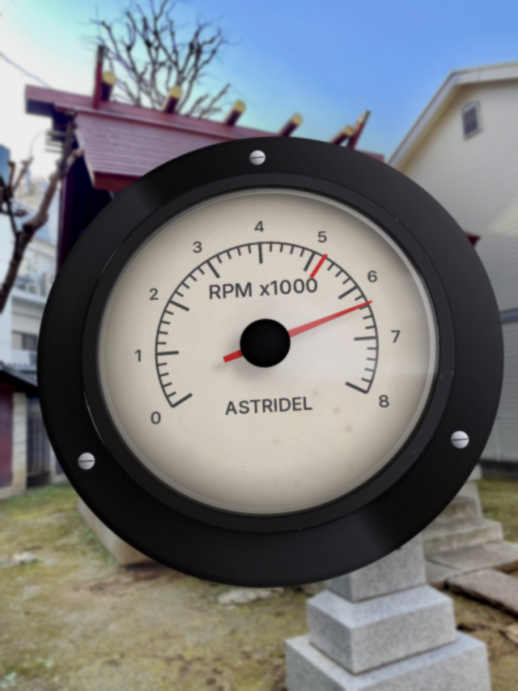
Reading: 6400rpm
